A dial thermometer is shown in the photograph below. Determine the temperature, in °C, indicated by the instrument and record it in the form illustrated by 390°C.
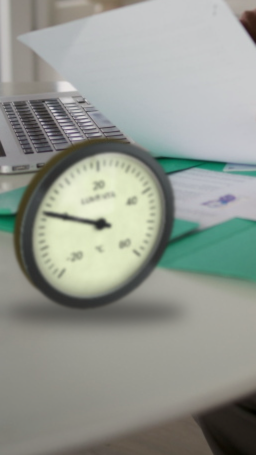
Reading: 0°C
